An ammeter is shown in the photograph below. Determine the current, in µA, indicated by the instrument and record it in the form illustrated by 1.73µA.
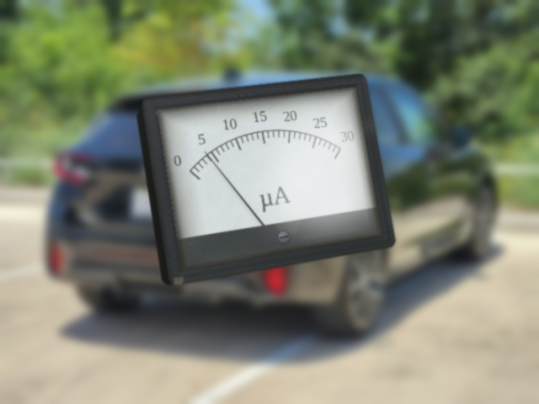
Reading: 4µA
